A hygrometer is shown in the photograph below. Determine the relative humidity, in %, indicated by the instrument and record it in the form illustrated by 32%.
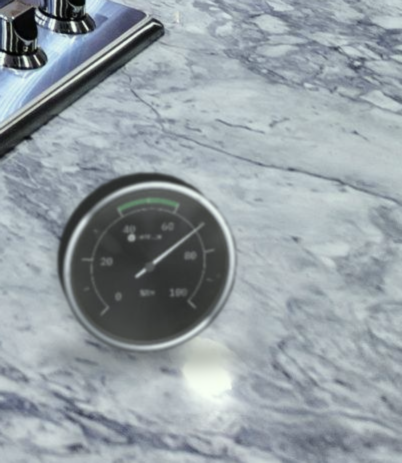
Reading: 70%
